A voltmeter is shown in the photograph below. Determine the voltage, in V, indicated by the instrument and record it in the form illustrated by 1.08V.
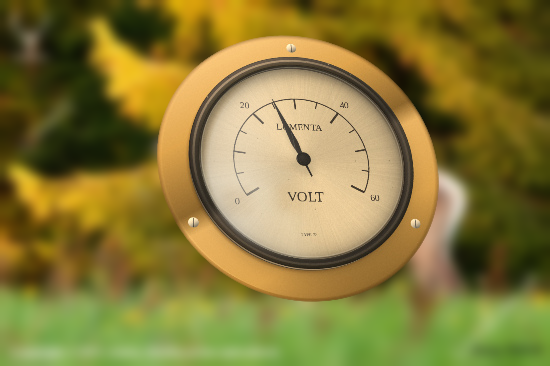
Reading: 25V
